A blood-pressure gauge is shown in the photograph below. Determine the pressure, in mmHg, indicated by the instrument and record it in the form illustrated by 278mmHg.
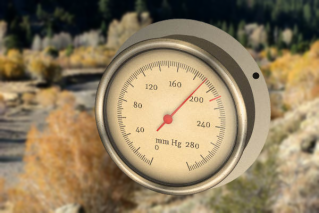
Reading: 190mmHg
